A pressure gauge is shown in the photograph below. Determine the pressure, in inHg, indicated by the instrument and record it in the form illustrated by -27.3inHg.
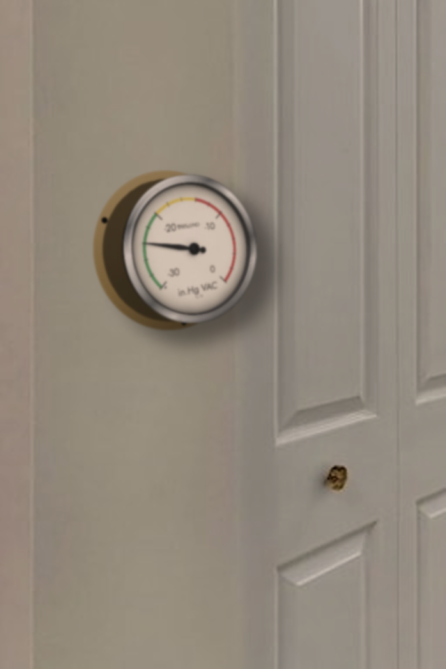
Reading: -24inHg
